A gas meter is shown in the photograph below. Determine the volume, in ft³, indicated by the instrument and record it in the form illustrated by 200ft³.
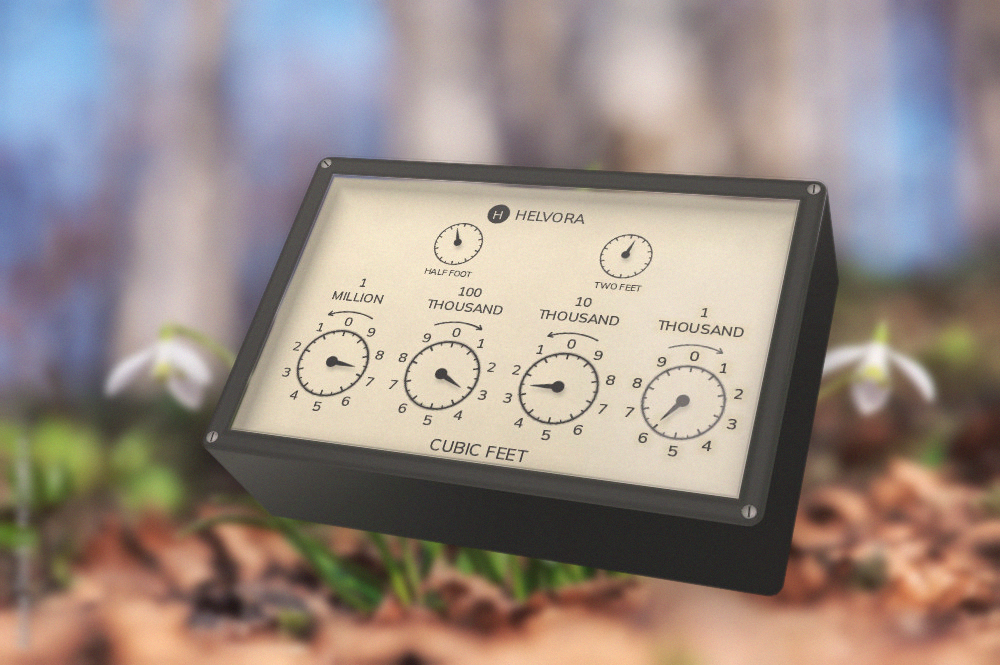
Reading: 732600ft³
